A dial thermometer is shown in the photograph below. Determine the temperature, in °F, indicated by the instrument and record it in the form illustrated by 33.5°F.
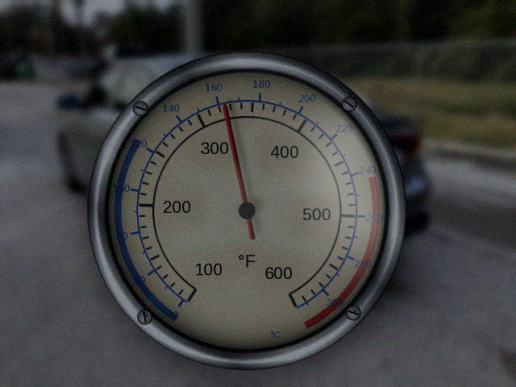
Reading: 325°F
